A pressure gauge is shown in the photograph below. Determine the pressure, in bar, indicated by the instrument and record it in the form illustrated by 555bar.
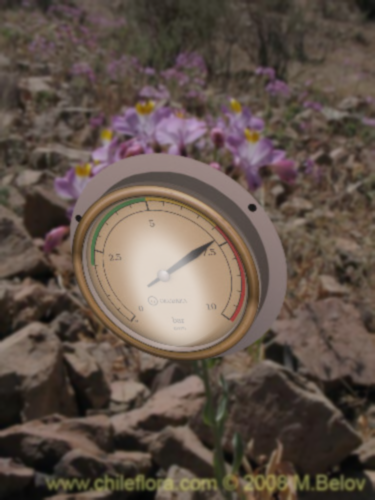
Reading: 7.25bar
